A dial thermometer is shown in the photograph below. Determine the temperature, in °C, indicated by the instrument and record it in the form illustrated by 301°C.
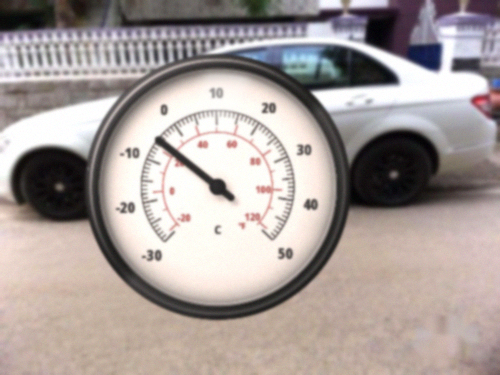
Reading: -5°C
